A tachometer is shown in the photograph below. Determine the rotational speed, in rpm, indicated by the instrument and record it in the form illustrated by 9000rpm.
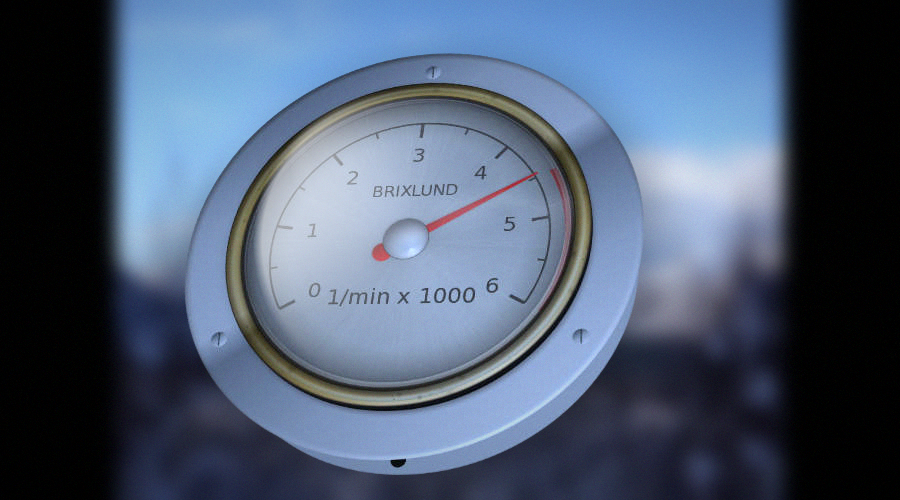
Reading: 4500rpm
